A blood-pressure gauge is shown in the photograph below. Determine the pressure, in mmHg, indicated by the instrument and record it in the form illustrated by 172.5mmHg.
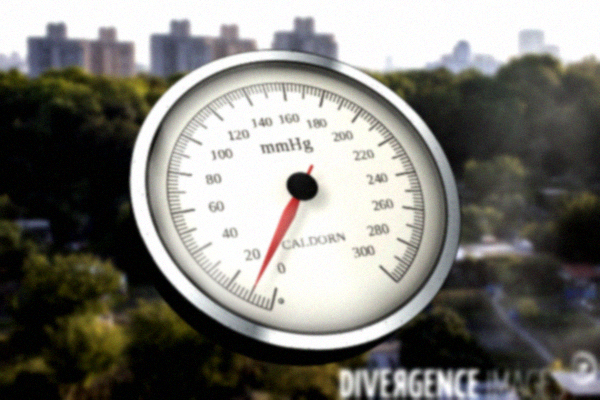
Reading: 10mmHg
